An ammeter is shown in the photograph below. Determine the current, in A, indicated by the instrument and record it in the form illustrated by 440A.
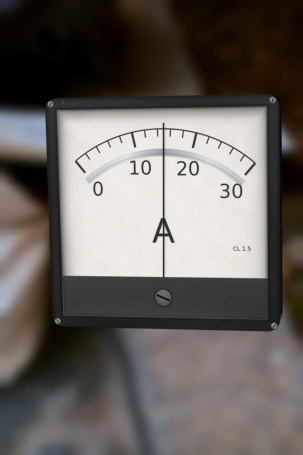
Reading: 15A
